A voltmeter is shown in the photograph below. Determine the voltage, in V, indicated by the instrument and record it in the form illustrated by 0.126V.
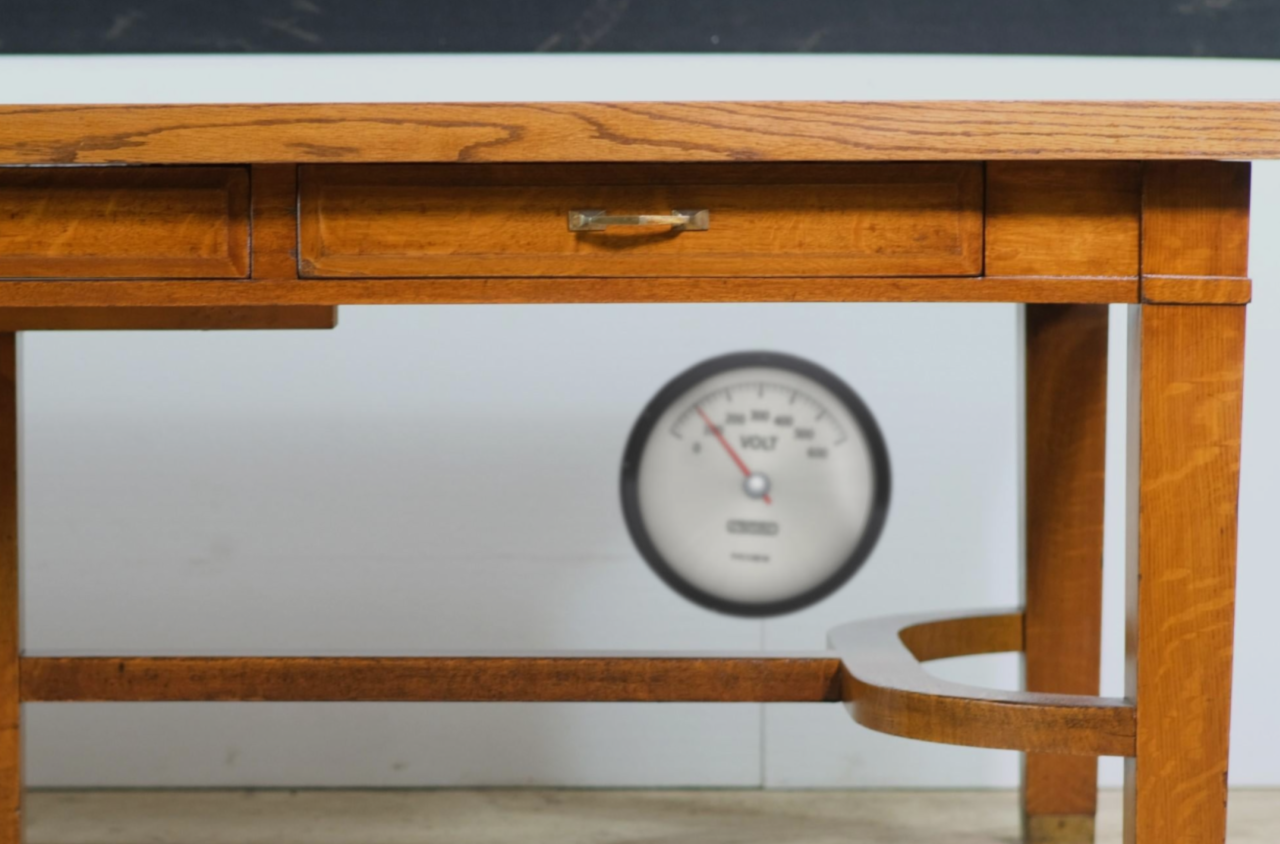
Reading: 100V
